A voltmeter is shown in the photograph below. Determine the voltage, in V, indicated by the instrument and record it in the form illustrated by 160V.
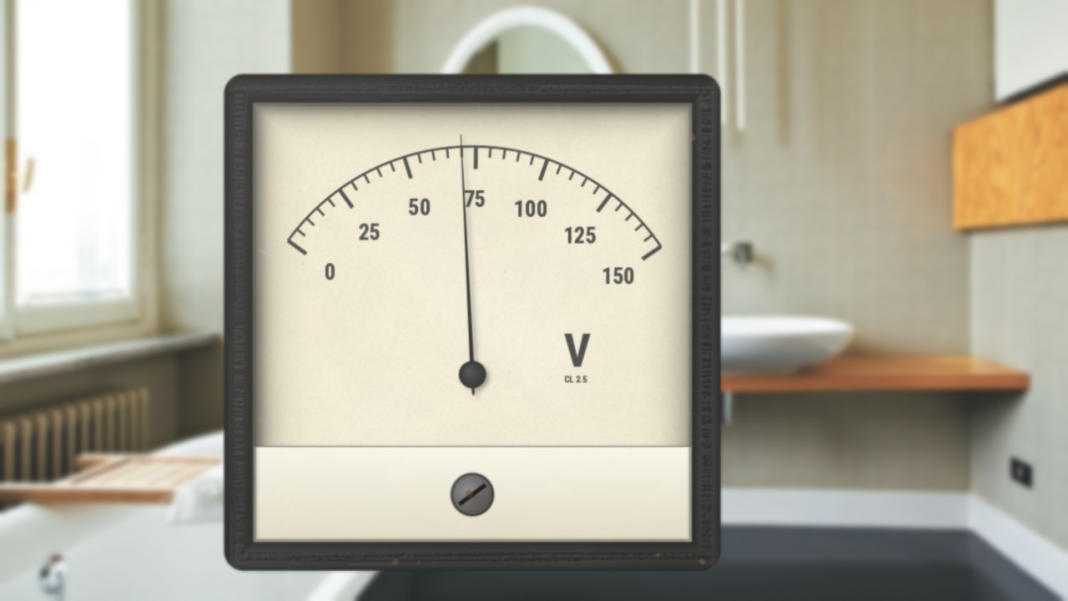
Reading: 70V
